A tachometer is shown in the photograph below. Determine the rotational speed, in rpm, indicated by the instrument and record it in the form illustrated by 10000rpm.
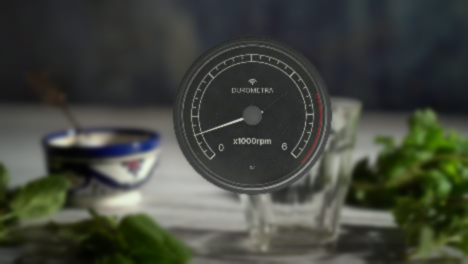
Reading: 600rpm
